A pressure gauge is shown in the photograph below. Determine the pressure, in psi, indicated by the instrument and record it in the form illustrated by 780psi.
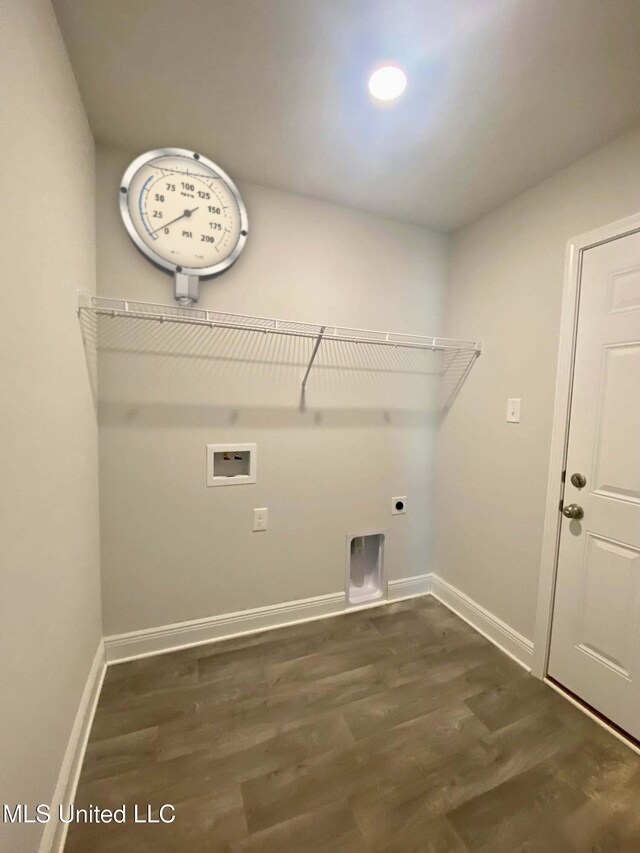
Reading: 5psi
